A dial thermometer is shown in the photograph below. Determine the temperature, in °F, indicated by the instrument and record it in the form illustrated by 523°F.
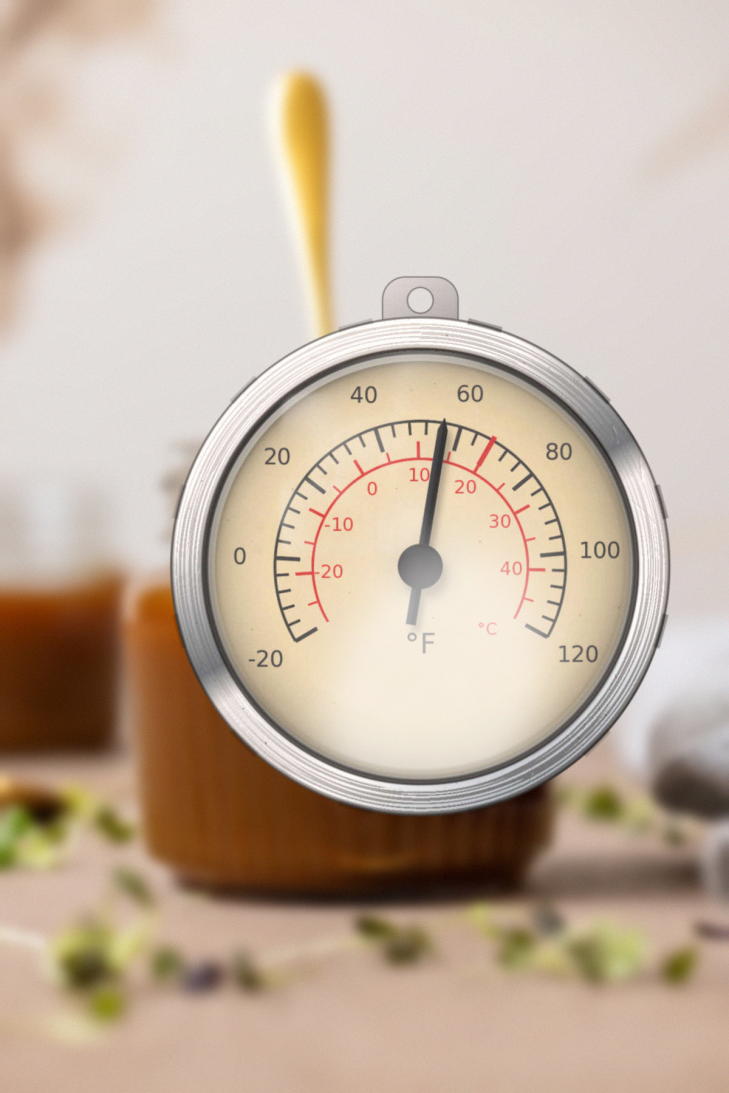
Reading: 56°F
